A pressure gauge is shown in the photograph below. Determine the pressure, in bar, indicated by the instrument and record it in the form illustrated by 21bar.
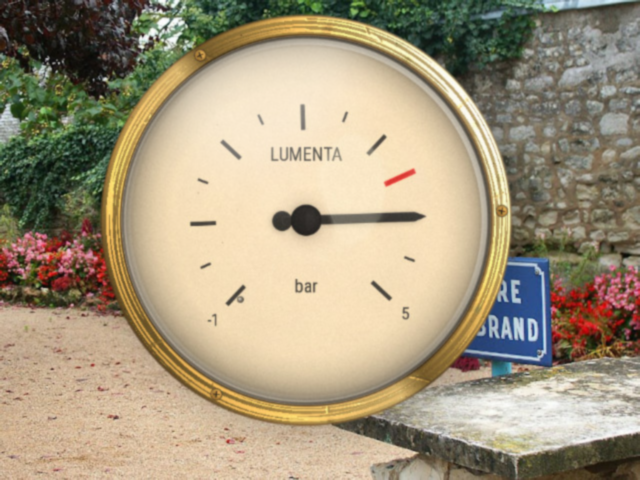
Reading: 4bar
